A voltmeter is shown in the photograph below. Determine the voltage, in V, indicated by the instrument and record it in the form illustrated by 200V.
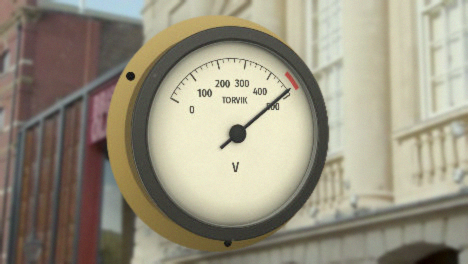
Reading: 480V
